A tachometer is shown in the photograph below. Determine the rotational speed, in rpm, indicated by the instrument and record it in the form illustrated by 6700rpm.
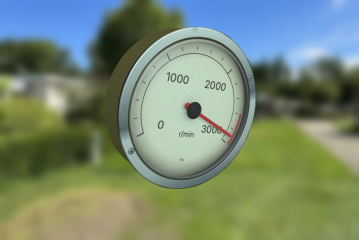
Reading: 2900rpm
